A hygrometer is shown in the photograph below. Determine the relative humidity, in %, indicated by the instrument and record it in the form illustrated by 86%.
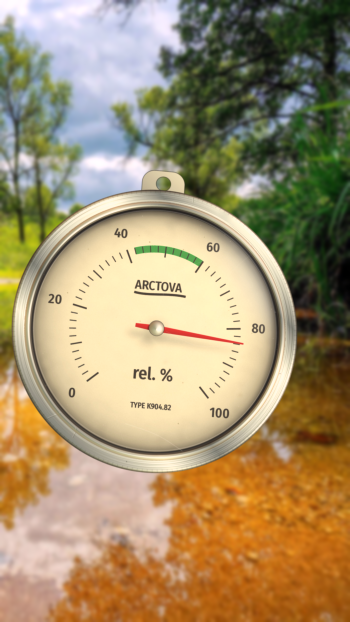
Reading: 84%
